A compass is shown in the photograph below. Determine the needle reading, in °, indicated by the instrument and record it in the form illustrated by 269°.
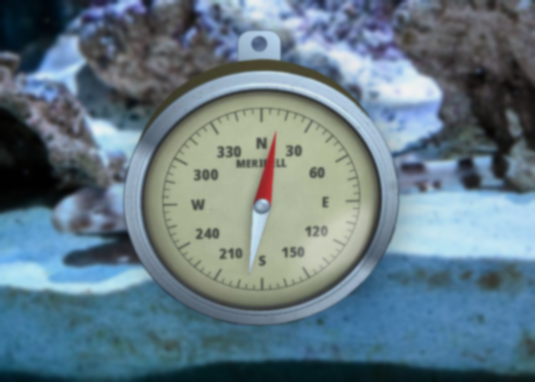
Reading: 10°
